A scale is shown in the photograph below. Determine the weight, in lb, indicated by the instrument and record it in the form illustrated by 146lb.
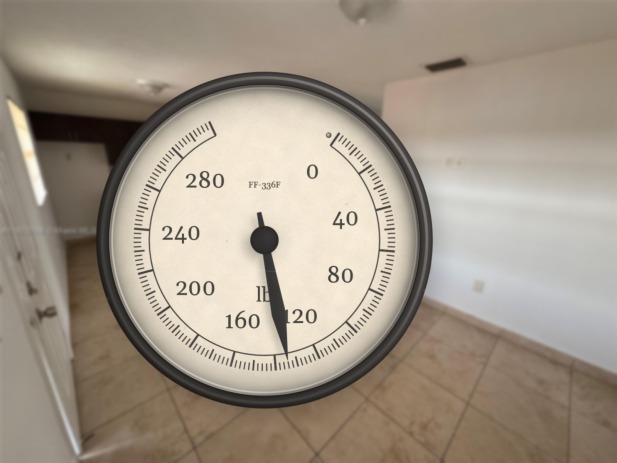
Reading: 134lb
